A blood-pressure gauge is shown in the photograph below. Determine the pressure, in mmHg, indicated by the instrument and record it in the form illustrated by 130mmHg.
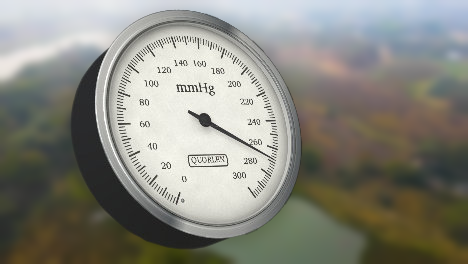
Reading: 270mmHg
